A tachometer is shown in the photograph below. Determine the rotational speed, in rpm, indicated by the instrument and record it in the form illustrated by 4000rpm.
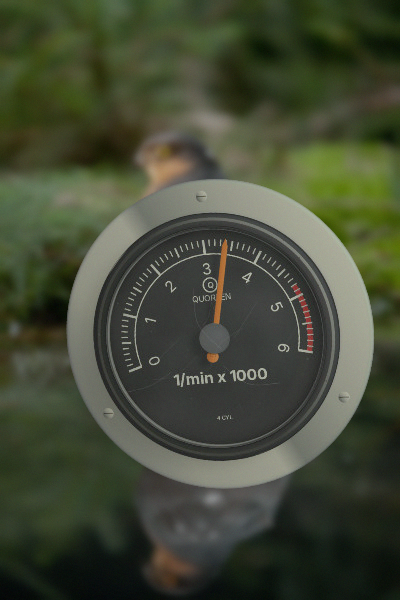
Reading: 3400rpm
